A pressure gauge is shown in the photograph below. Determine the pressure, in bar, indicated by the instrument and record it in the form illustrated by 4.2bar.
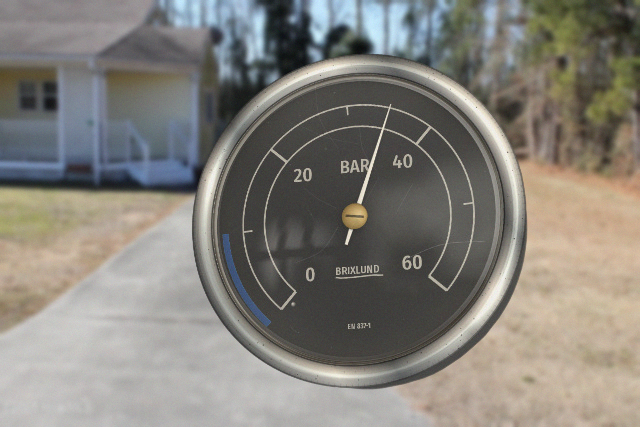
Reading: 35bar
